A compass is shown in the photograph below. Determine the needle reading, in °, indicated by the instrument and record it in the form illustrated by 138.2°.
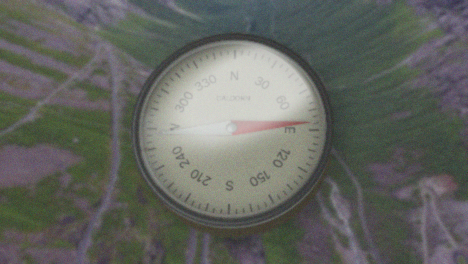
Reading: 85°
